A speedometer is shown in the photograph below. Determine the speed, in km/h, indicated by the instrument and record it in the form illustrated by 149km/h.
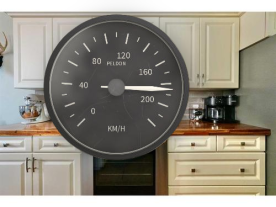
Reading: 185km/h
